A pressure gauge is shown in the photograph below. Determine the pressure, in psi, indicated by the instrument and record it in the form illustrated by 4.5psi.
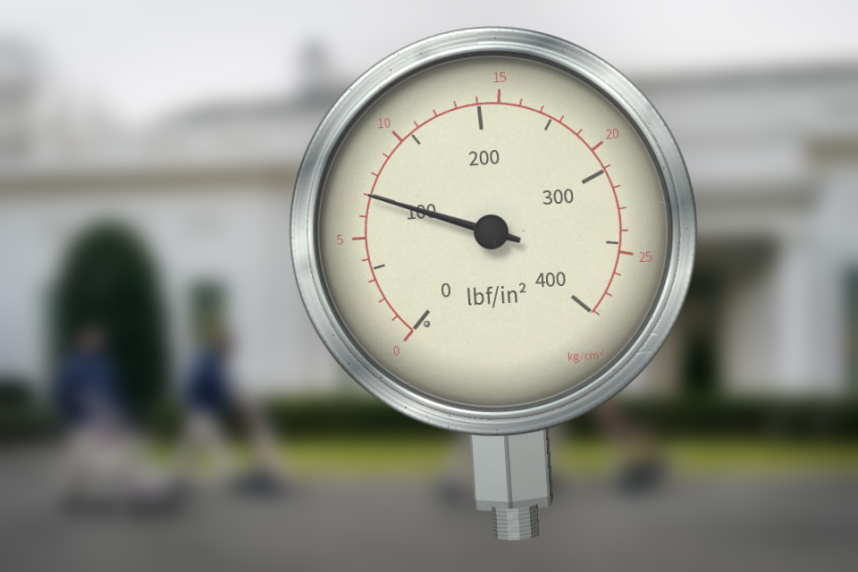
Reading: 100psi
